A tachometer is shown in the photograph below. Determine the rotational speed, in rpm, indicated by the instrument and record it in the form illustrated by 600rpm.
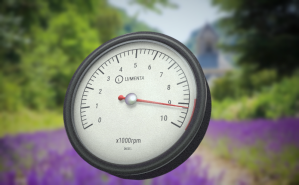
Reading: 9200rpm
